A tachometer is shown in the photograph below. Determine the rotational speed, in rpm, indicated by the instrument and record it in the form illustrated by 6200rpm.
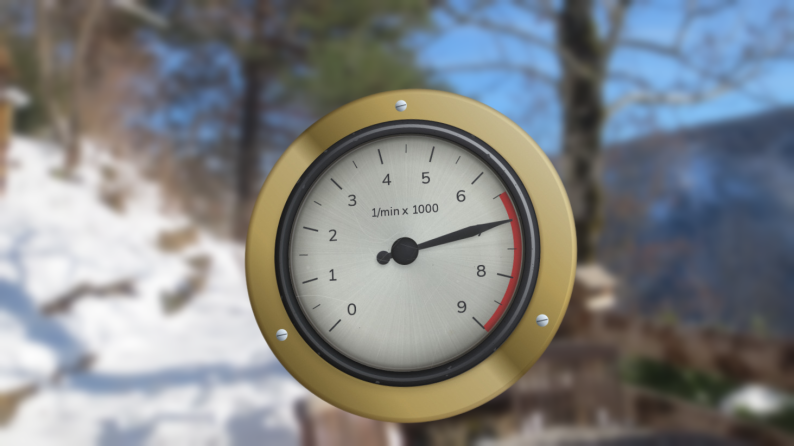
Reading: 7000rpm
